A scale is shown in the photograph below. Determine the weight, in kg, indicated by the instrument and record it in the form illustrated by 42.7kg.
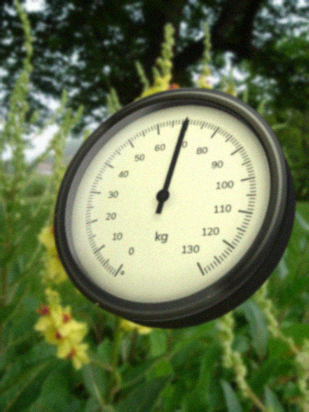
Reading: 70kg
